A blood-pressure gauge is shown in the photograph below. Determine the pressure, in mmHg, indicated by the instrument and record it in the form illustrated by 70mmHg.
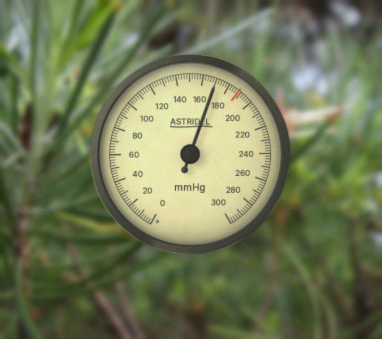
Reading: 170mmHg
